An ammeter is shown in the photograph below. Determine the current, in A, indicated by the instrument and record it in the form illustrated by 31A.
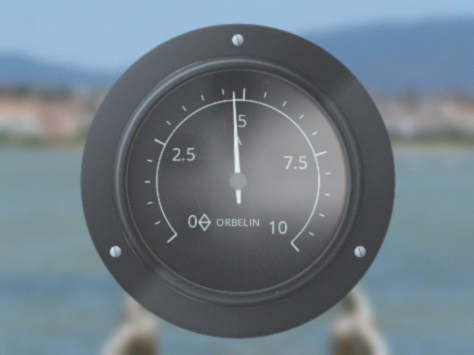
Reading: 4.75A
